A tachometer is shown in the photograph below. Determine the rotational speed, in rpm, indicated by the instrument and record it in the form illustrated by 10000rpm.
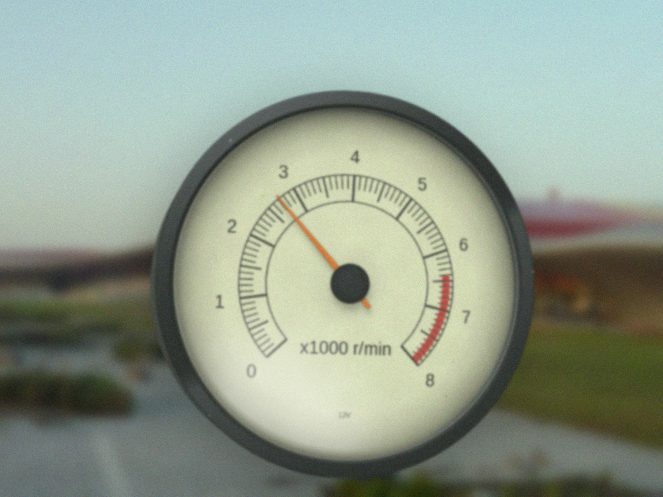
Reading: 2700rpm
